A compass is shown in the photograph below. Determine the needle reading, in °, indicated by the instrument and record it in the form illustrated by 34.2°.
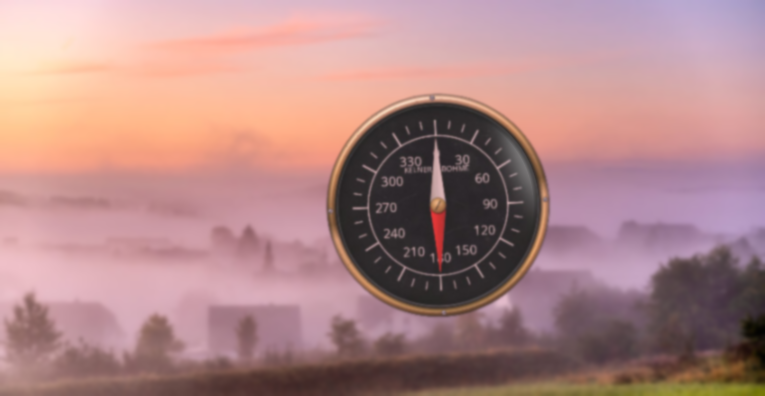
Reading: 180°
